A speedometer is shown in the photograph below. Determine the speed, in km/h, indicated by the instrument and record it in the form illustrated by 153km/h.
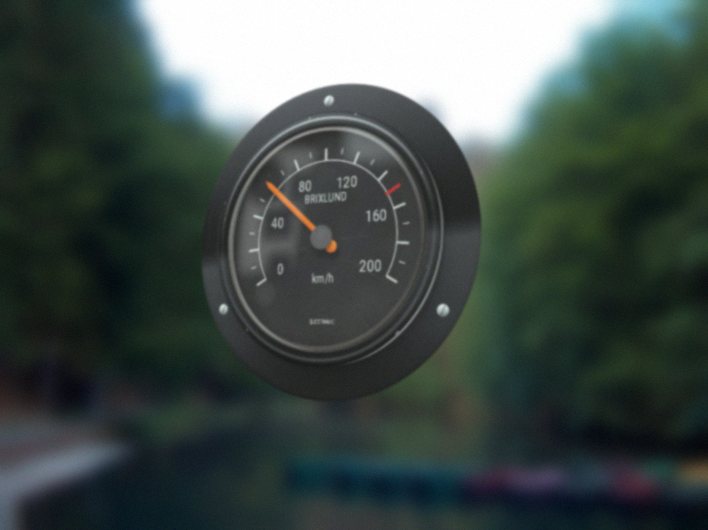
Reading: 60km/h
